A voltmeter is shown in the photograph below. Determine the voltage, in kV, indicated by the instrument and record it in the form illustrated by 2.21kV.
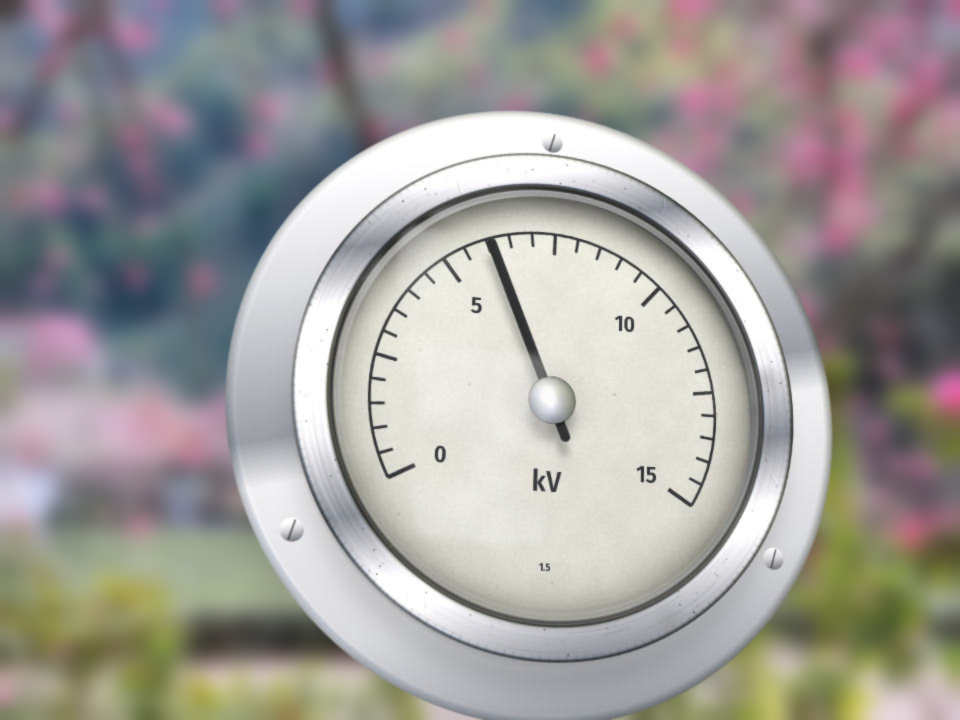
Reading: 6kV
